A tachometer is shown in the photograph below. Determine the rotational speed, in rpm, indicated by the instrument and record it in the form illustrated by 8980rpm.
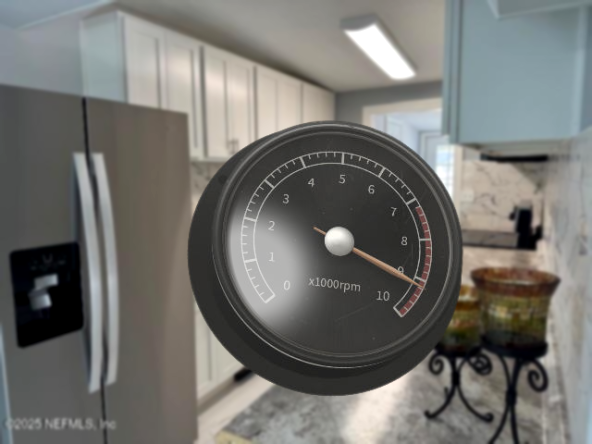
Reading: 9200rpm
